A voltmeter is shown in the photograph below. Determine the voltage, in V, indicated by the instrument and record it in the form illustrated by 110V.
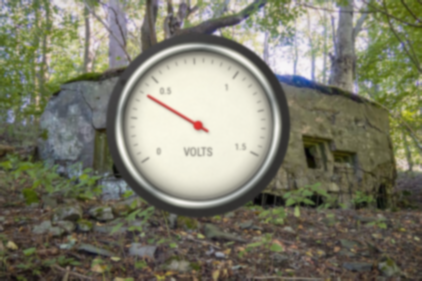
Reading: 0.4V
